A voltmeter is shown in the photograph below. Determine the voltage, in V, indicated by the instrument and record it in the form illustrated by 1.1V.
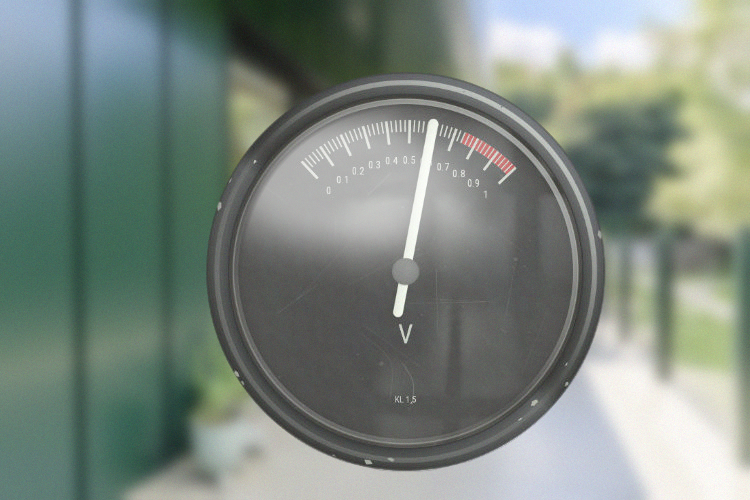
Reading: 0.6V
